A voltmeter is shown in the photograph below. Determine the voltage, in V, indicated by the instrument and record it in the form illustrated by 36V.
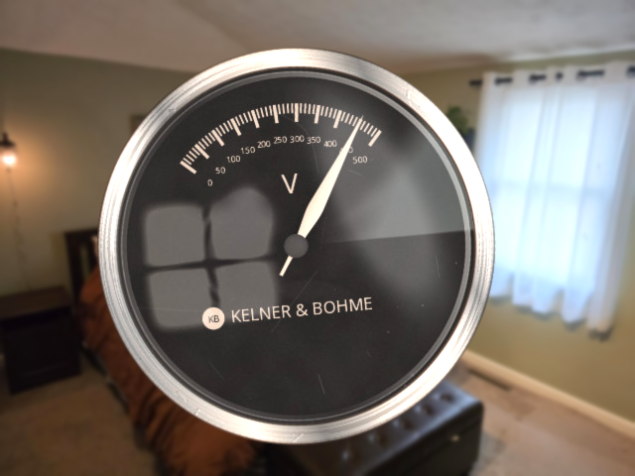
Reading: 450V
